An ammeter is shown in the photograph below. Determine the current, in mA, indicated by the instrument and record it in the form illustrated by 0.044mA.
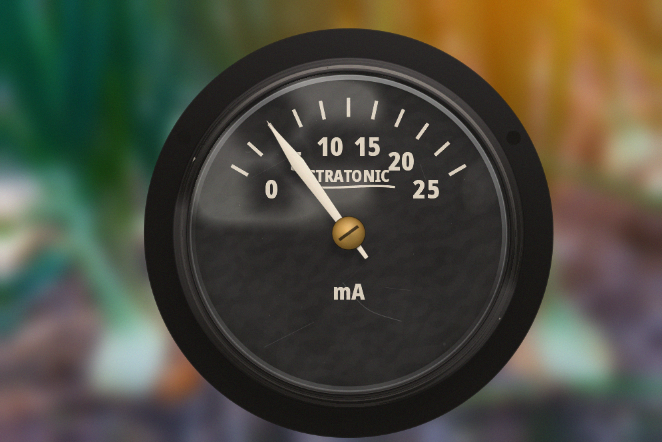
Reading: 5mA
